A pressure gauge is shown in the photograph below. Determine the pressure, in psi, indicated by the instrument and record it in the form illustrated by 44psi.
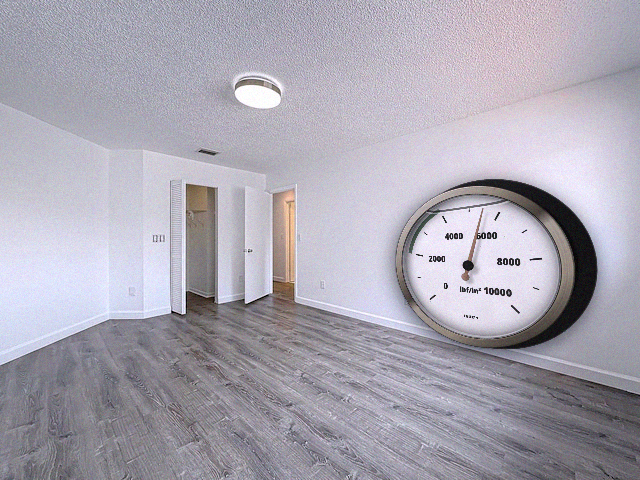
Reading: 5500psi
